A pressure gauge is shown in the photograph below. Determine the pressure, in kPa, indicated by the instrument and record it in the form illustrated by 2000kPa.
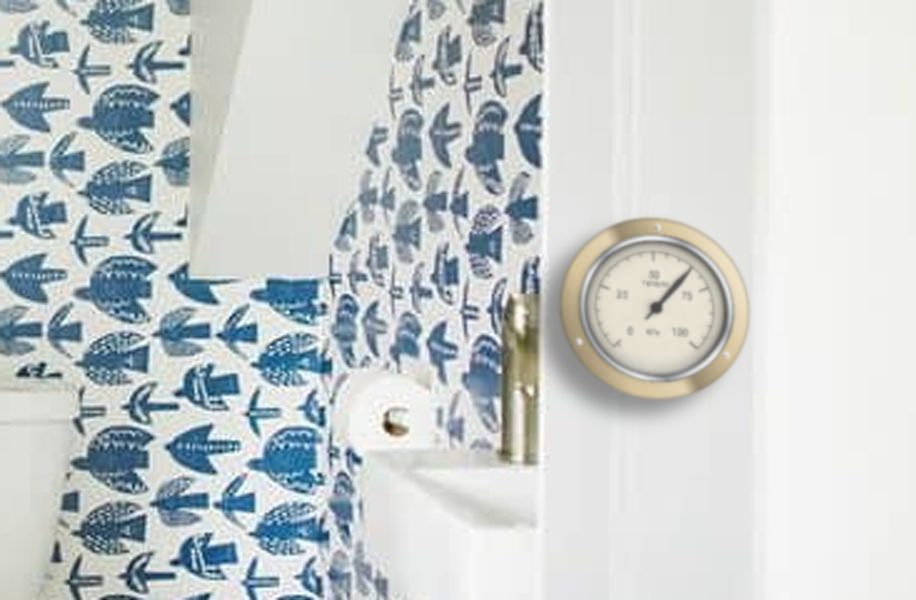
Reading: 65kPa
